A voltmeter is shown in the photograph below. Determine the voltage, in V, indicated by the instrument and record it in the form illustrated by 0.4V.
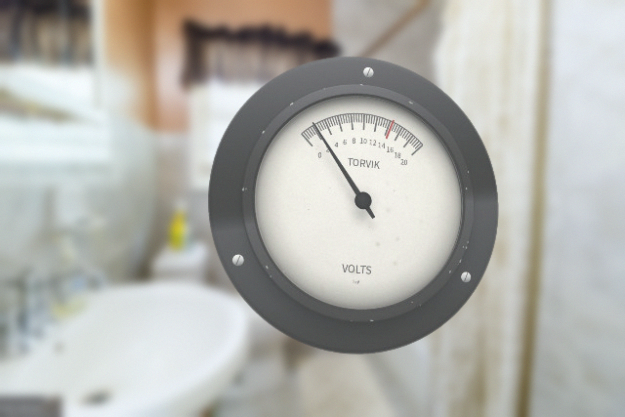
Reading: 2V
